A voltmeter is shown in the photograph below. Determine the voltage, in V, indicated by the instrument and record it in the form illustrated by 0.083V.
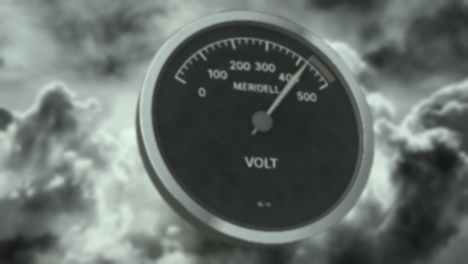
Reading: 420V
